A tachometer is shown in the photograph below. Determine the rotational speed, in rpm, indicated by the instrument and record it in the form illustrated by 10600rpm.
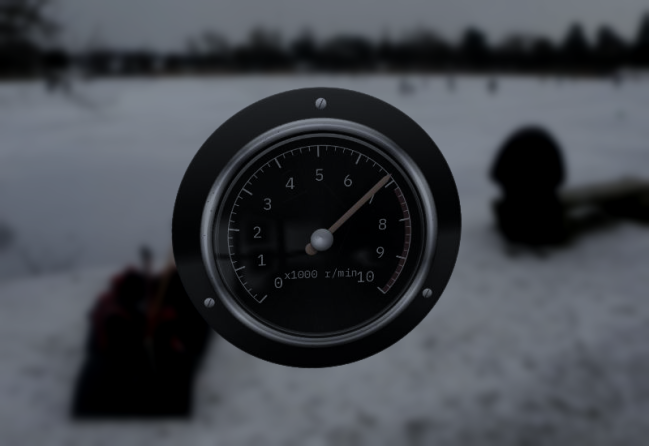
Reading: 6800rpm
